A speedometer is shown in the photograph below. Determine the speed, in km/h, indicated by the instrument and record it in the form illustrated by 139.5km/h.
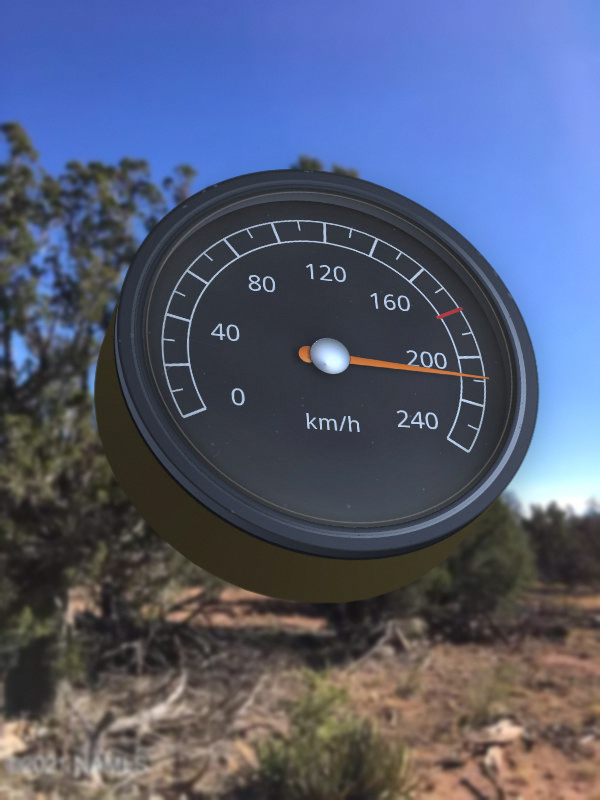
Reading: 210km/h
